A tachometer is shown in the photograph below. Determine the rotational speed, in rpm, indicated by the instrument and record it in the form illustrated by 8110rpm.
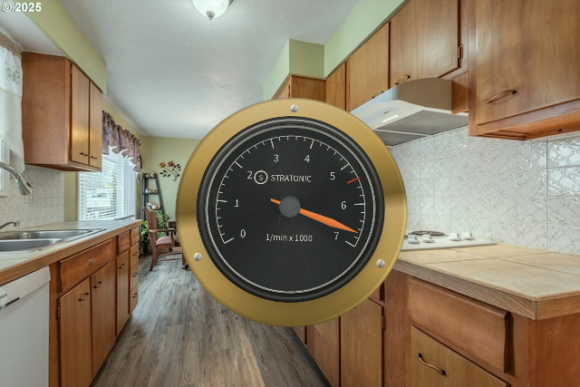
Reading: 6700rpm
